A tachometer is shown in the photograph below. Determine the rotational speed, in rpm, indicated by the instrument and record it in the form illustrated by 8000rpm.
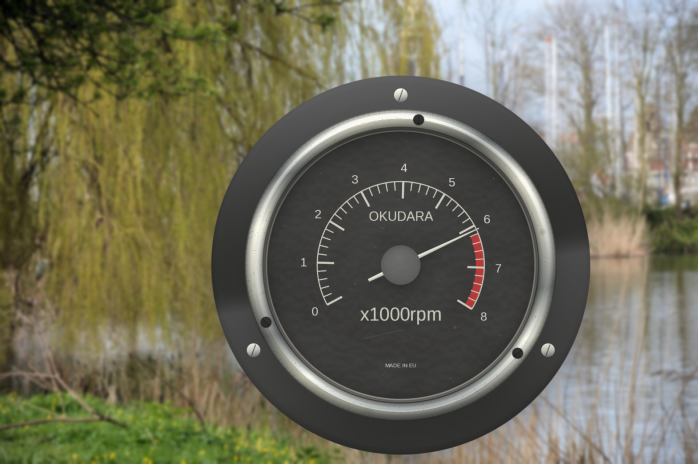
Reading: 6100rpm
